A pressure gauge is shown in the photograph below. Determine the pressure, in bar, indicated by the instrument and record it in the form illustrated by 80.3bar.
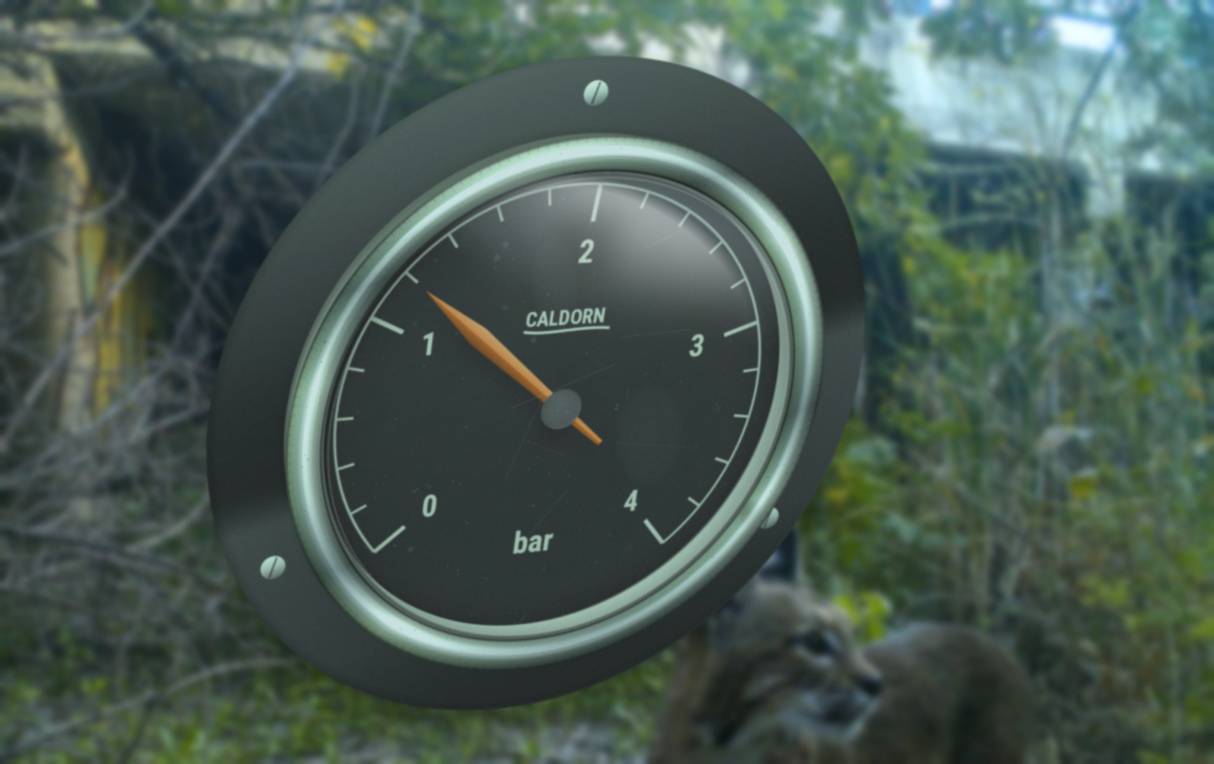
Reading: 1.2bar
